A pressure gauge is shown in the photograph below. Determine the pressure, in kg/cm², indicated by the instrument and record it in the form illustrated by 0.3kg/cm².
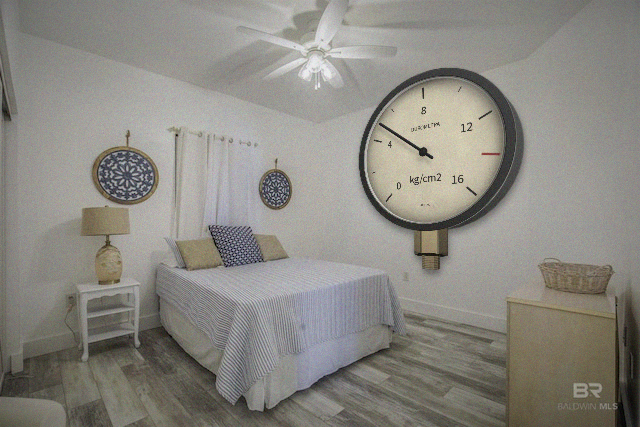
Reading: 5kg/cm²
